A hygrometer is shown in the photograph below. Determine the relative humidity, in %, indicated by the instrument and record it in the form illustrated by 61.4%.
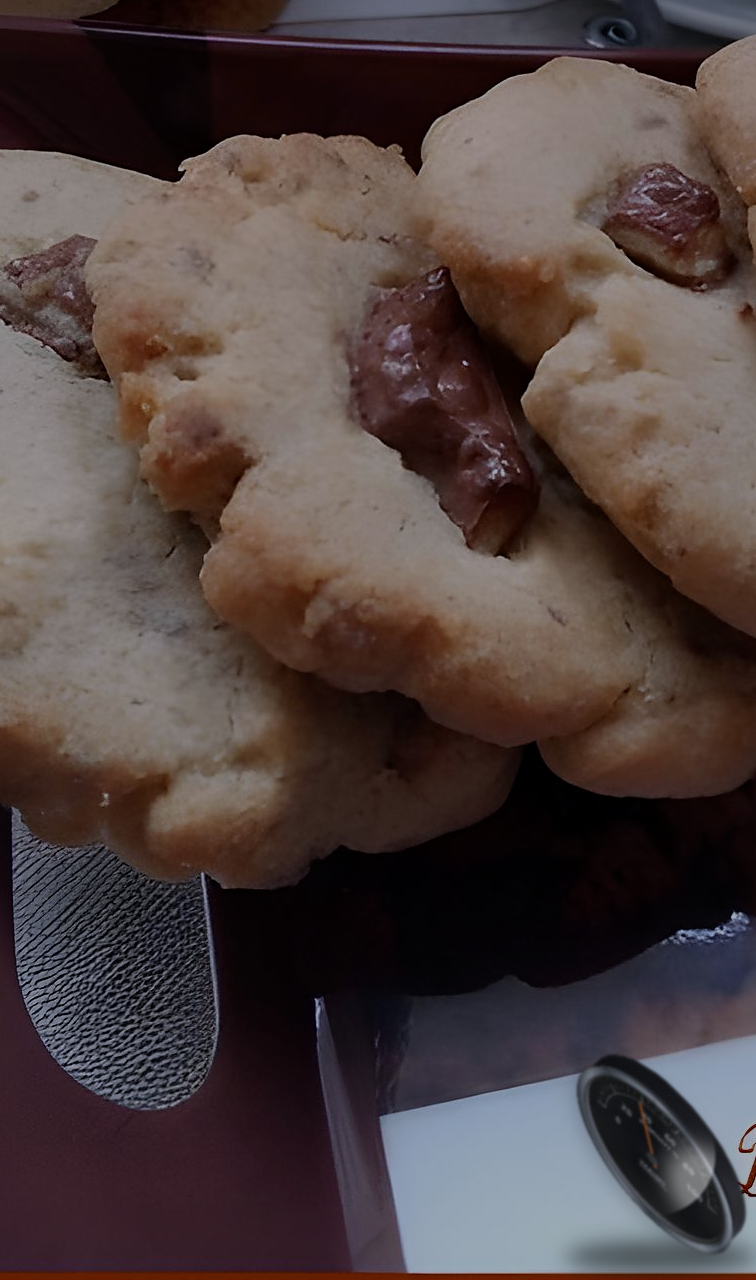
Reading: 40%
